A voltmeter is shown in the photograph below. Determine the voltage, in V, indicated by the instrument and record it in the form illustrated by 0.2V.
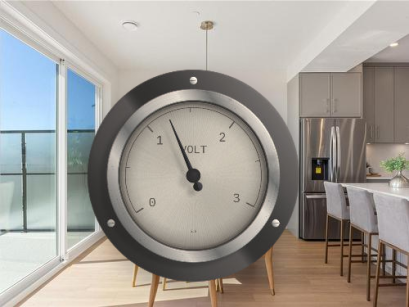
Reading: 1.25V
